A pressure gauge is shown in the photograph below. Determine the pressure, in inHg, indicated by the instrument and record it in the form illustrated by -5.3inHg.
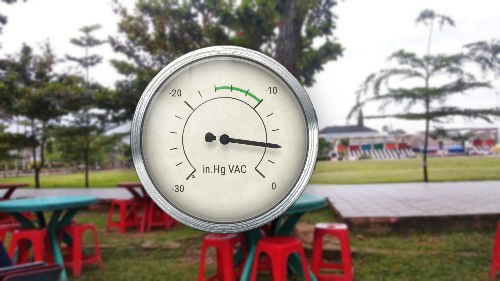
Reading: -4inHg
